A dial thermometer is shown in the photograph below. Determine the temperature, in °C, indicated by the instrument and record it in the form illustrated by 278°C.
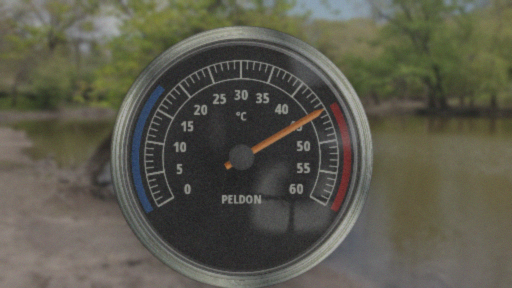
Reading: 45°C
